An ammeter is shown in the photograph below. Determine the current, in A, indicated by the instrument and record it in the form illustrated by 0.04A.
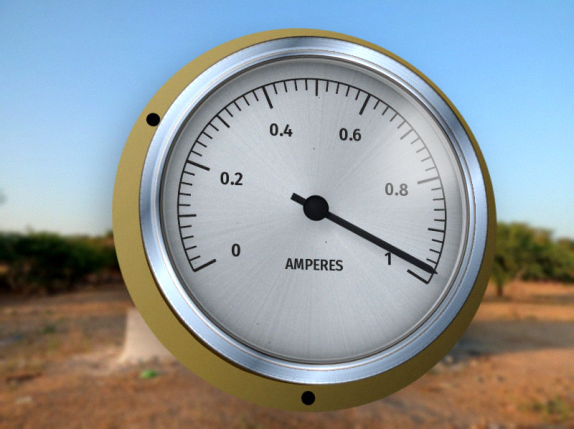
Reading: 0.98A
